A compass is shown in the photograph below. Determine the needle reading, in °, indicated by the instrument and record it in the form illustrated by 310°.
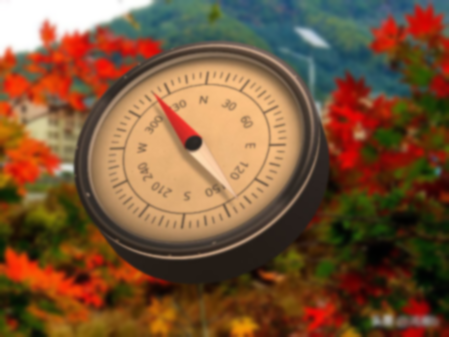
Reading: 320°
